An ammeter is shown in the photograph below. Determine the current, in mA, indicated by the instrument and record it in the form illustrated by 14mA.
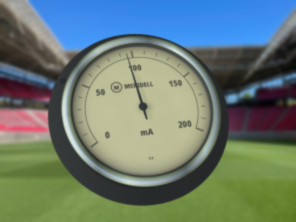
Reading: 95mA
